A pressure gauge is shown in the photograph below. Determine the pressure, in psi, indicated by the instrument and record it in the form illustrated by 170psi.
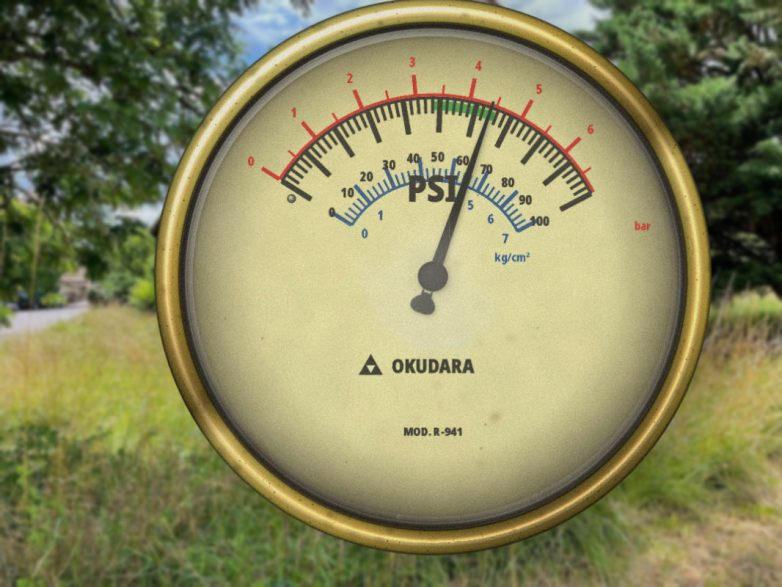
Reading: 64psi
